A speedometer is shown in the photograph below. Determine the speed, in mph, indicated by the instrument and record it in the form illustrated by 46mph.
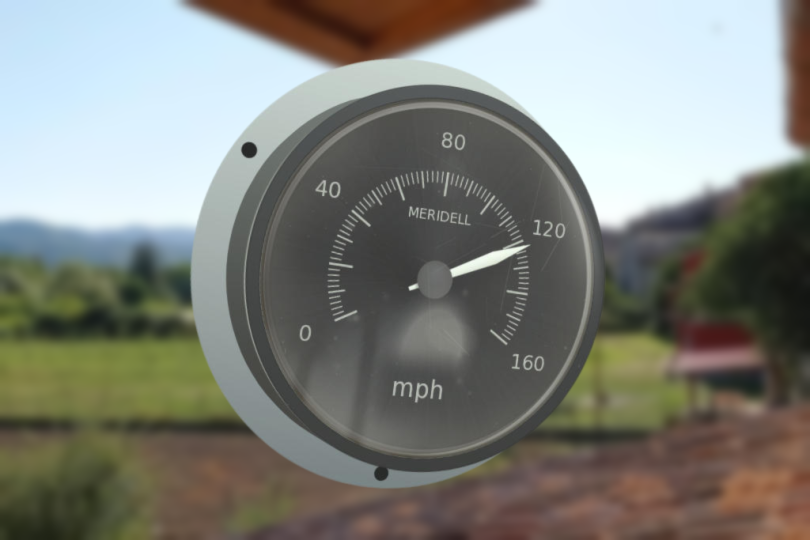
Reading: 122mph
